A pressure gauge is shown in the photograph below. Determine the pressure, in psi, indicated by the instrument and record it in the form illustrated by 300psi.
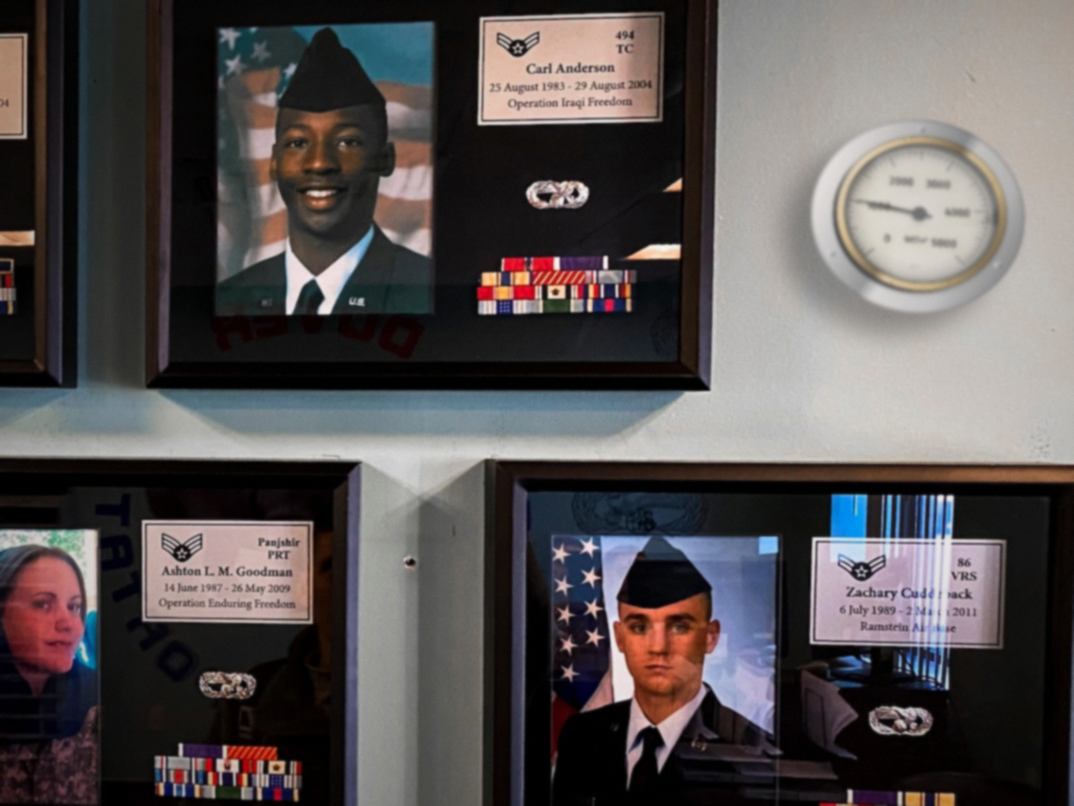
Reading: 1000psi
